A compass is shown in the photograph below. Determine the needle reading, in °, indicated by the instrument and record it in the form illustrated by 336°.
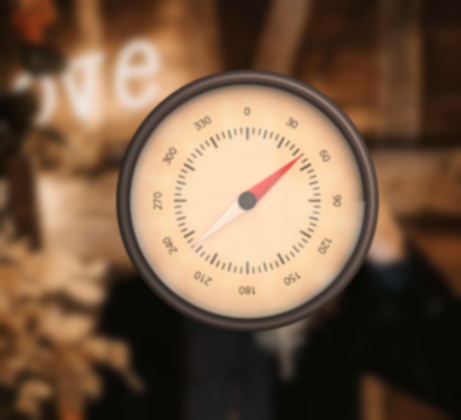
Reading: 50°
